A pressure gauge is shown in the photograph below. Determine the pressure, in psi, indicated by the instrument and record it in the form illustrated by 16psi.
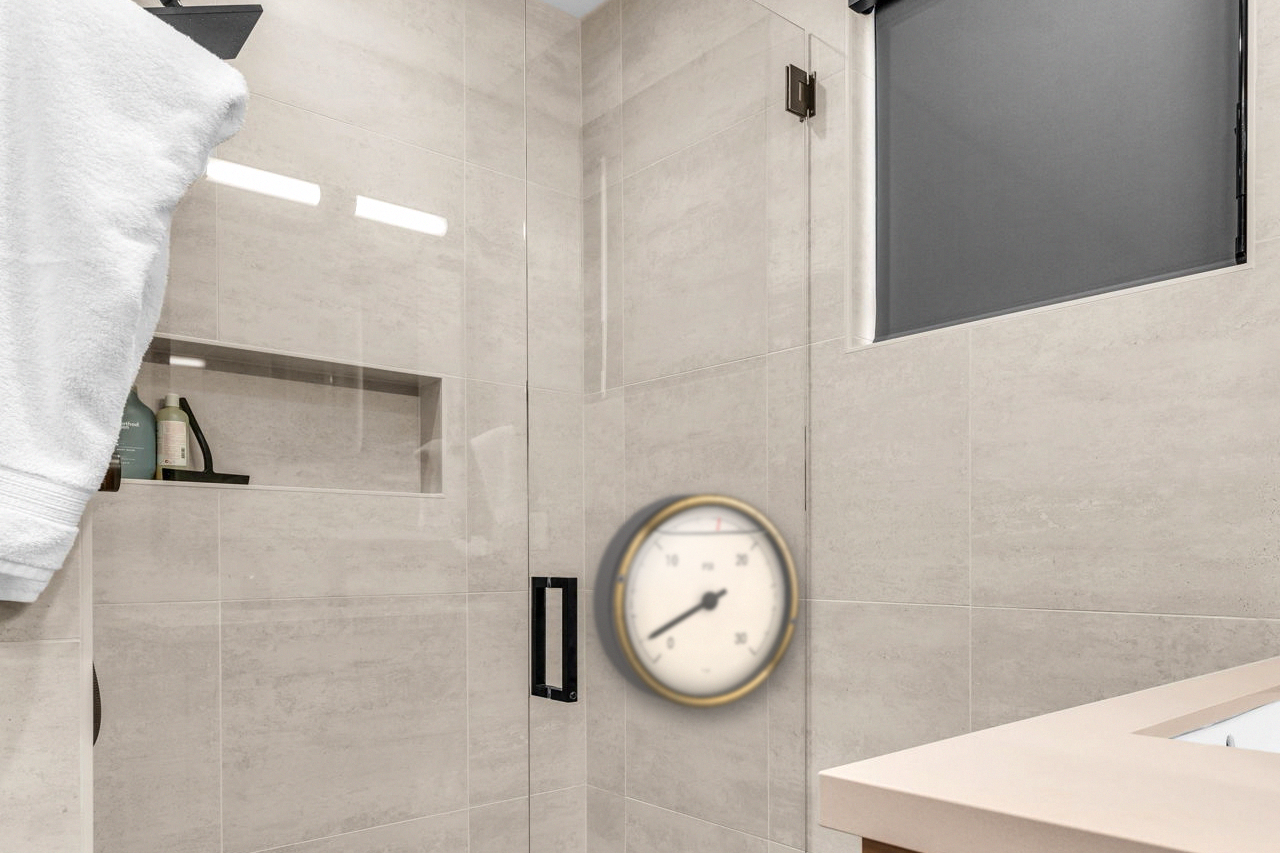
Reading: 2psi
